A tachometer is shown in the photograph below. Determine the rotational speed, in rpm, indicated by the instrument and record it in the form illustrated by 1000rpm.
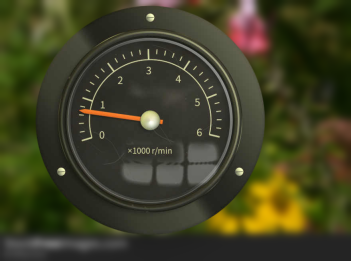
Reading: 700rpm
